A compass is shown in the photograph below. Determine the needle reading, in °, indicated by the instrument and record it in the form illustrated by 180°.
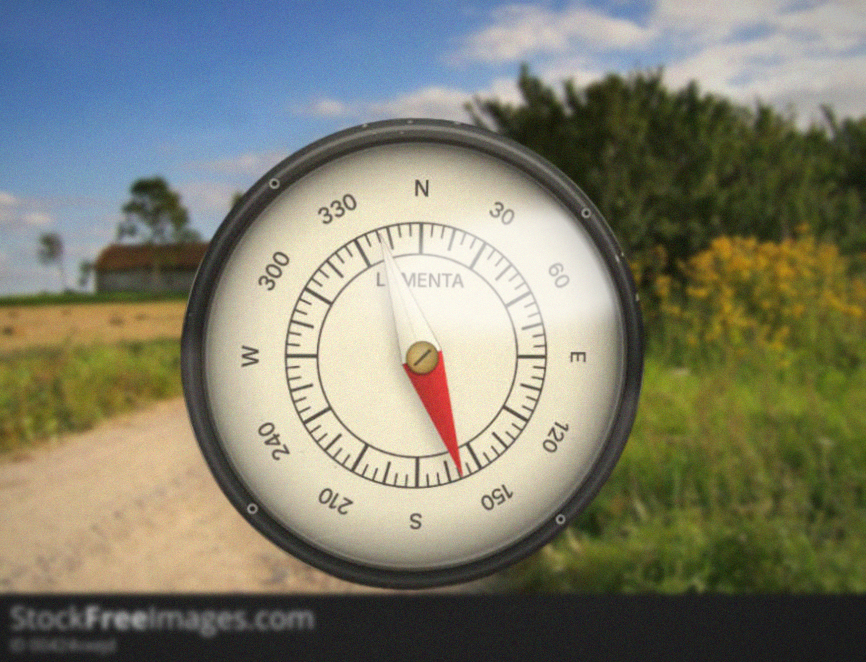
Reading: 160°
